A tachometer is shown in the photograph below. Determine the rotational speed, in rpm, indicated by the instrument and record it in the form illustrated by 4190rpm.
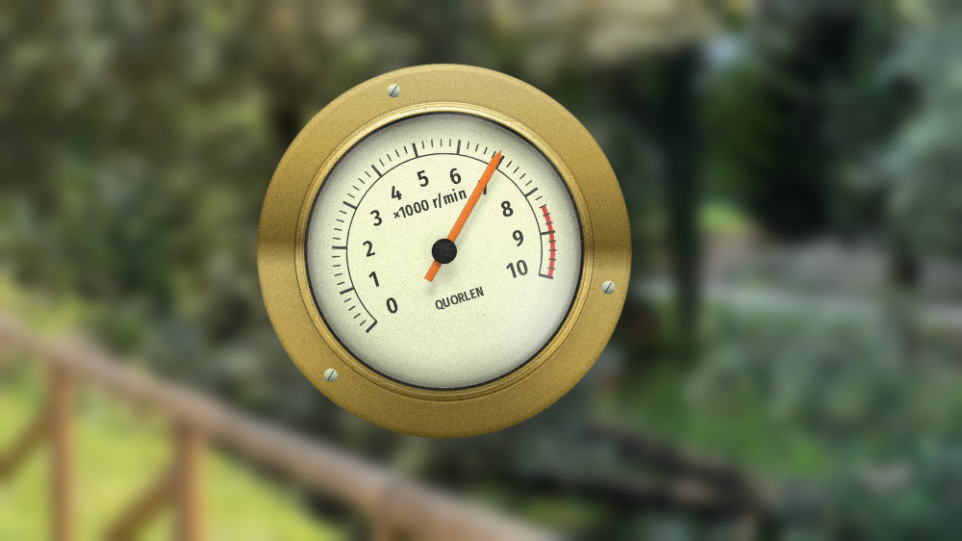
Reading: 6900rpm
